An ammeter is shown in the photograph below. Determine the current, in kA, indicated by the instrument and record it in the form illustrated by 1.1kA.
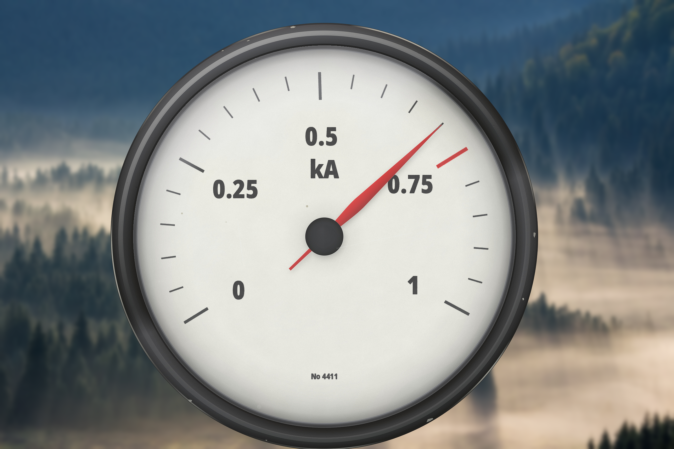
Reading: 0.7kA
